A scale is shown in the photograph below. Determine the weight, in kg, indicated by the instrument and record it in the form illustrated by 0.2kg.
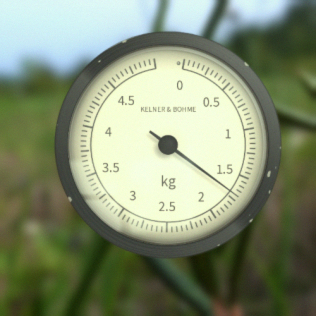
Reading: 1.7kg
